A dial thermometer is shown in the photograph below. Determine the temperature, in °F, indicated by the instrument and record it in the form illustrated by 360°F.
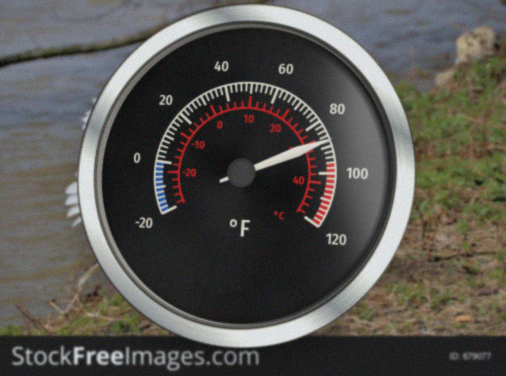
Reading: 88°F
